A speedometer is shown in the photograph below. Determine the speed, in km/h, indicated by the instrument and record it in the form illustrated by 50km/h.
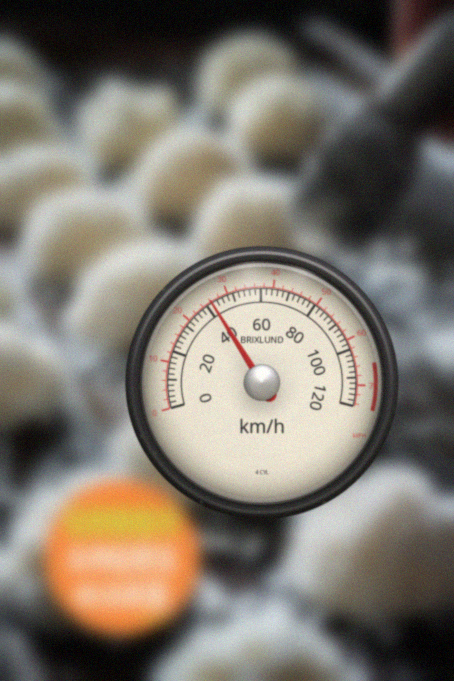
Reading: 42km/h
